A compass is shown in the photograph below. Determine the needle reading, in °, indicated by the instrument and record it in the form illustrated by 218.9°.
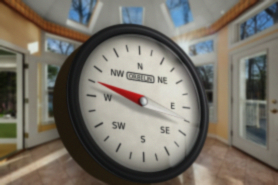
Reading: 285°
